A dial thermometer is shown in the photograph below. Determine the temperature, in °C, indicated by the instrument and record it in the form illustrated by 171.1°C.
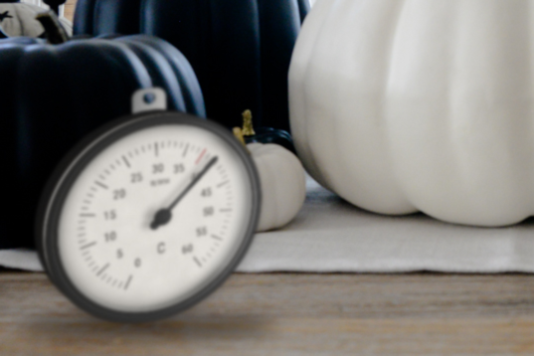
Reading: 40°C
